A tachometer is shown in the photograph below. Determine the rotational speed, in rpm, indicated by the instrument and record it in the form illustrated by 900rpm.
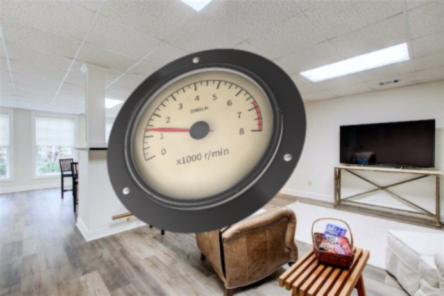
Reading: 1250rpm
